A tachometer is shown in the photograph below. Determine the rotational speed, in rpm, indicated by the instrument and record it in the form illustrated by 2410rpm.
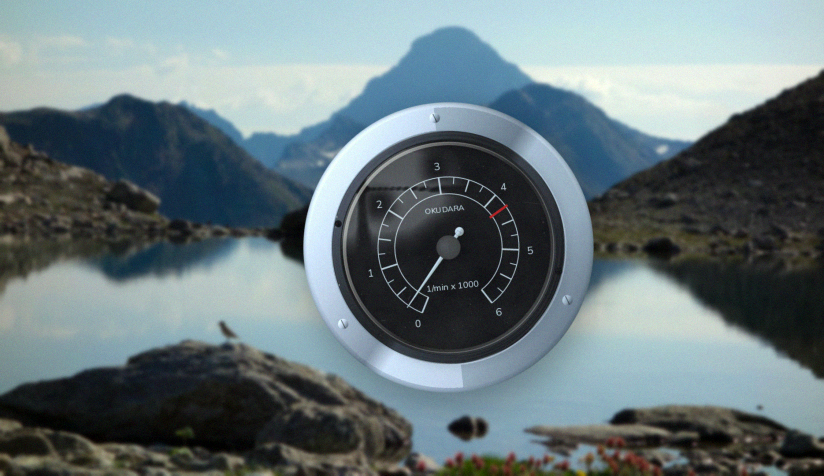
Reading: 250rpm
